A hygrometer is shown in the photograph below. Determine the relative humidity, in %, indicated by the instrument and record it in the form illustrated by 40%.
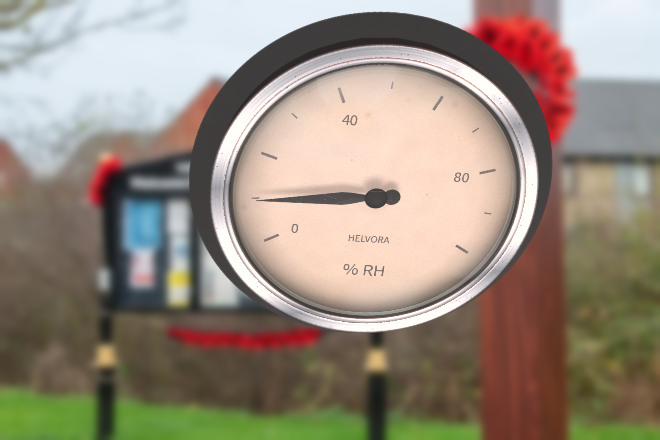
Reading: 10%
